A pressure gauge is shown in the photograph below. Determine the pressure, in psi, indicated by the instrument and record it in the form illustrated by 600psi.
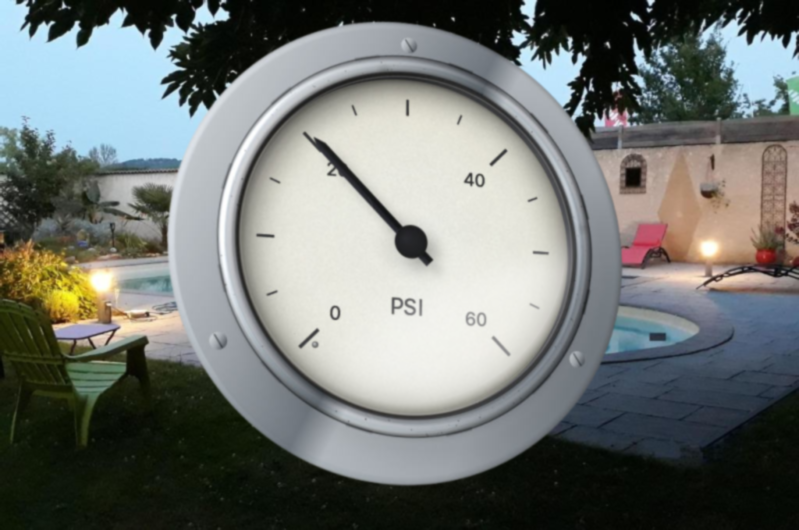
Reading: 20psi
